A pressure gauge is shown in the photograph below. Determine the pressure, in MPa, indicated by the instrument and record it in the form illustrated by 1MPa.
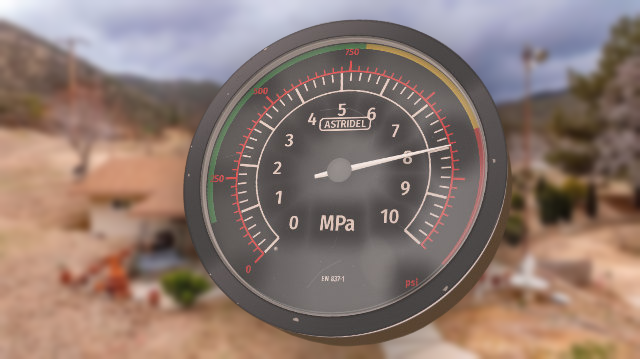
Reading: 8MPa
